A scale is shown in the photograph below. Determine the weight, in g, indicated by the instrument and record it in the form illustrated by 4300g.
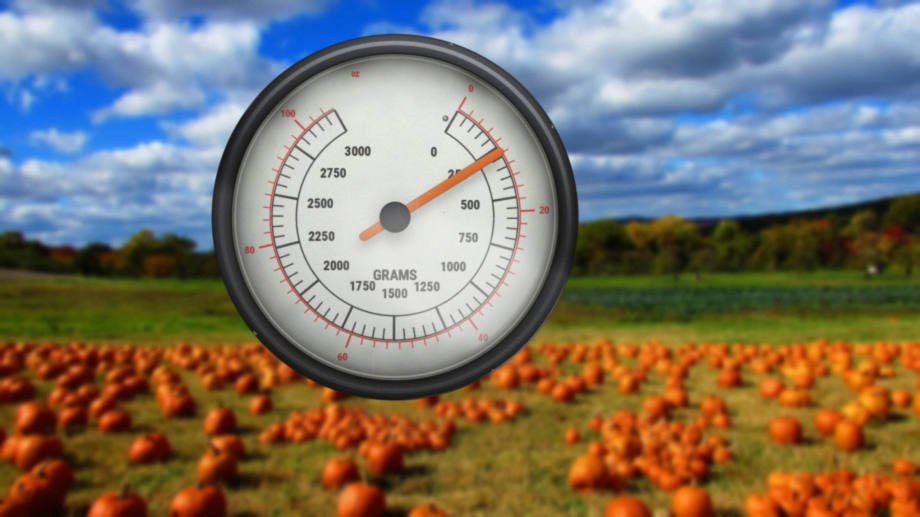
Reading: 275g
